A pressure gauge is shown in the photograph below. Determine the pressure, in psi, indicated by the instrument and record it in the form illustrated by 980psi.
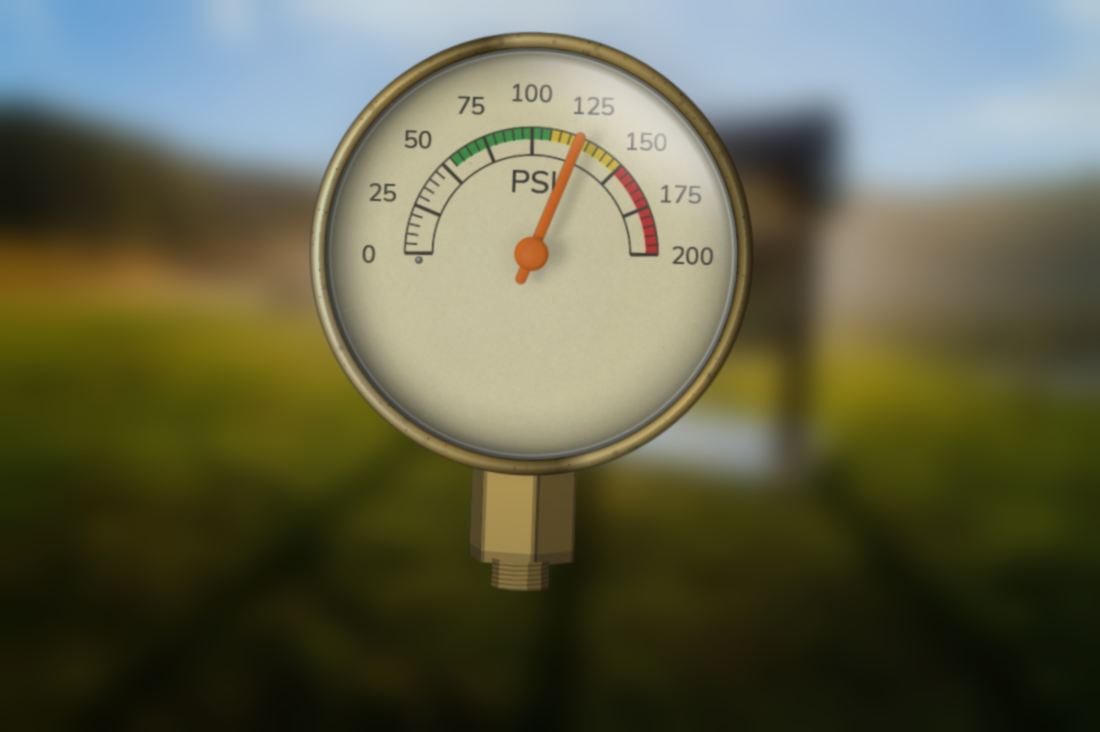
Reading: 125psi
